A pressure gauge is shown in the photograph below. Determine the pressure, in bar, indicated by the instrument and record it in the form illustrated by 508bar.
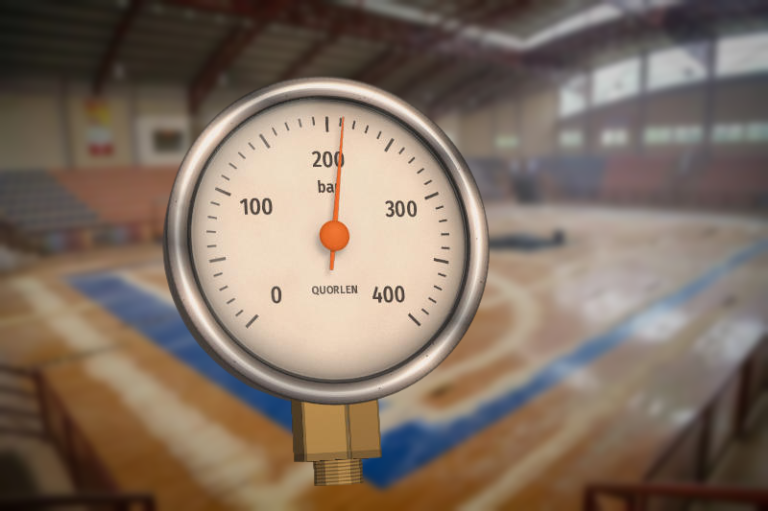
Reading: 210bar
